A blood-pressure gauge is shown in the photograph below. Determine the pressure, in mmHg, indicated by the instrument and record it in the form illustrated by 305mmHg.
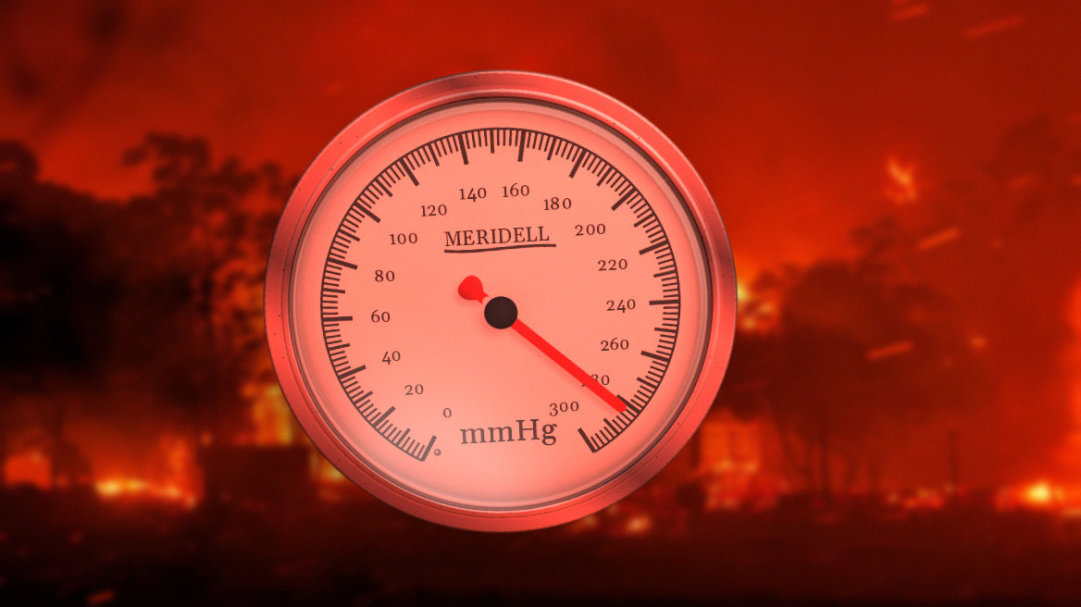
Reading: 282mmHg
